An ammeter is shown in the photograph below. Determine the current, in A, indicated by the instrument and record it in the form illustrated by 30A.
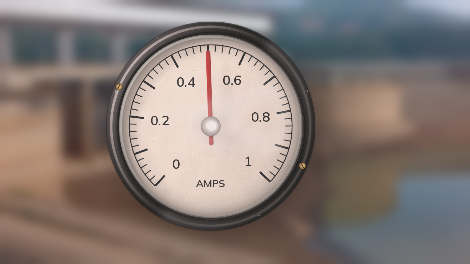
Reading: 0.5A
